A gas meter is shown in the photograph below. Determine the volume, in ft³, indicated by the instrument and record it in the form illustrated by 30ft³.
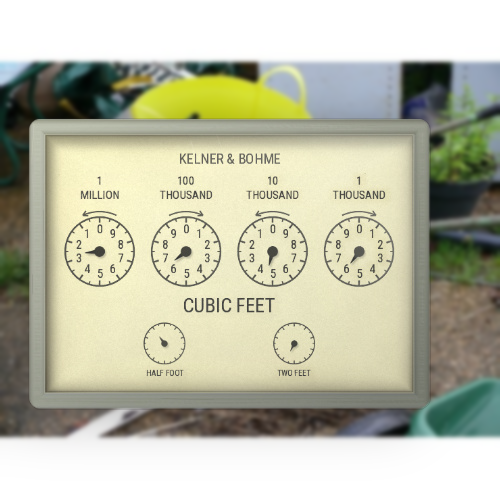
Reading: 264600ft³
